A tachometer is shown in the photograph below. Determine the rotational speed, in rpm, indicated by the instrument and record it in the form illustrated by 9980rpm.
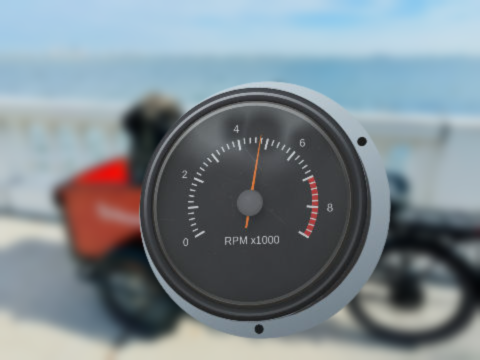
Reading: 4800rpm
